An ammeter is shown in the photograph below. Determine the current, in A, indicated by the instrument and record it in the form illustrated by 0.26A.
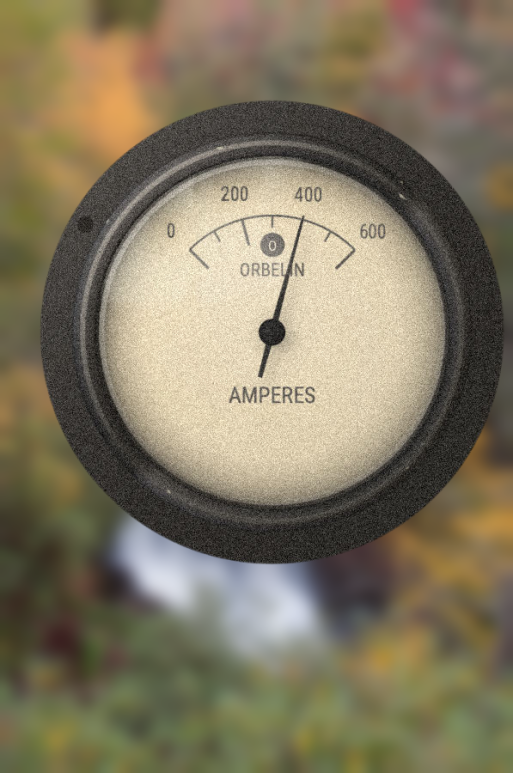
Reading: 400A
